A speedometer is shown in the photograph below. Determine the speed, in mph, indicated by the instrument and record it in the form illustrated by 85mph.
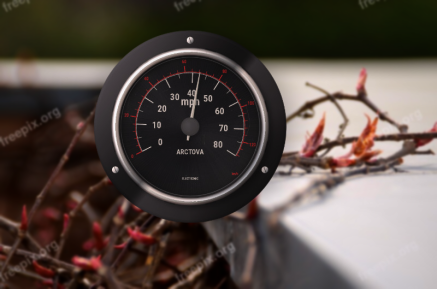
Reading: 42.5mph
